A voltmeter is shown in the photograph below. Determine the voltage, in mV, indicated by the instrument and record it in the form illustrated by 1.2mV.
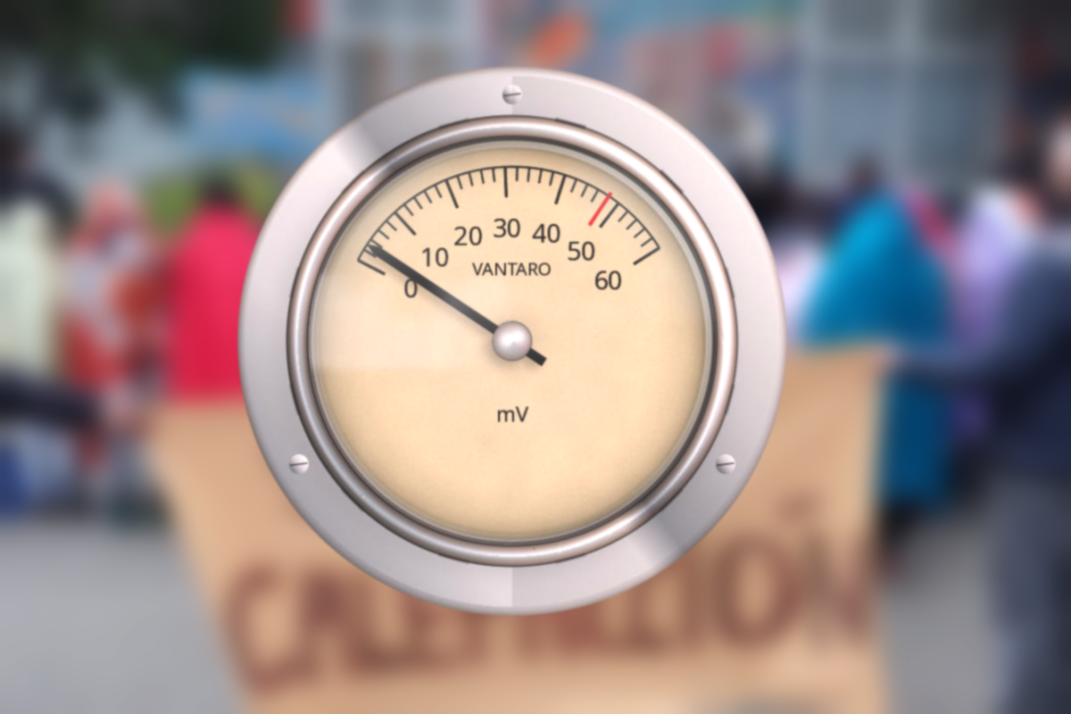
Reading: 3mV
